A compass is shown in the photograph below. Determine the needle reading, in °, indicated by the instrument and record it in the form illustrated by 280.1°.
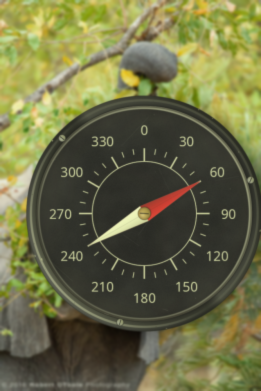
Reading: 60°
